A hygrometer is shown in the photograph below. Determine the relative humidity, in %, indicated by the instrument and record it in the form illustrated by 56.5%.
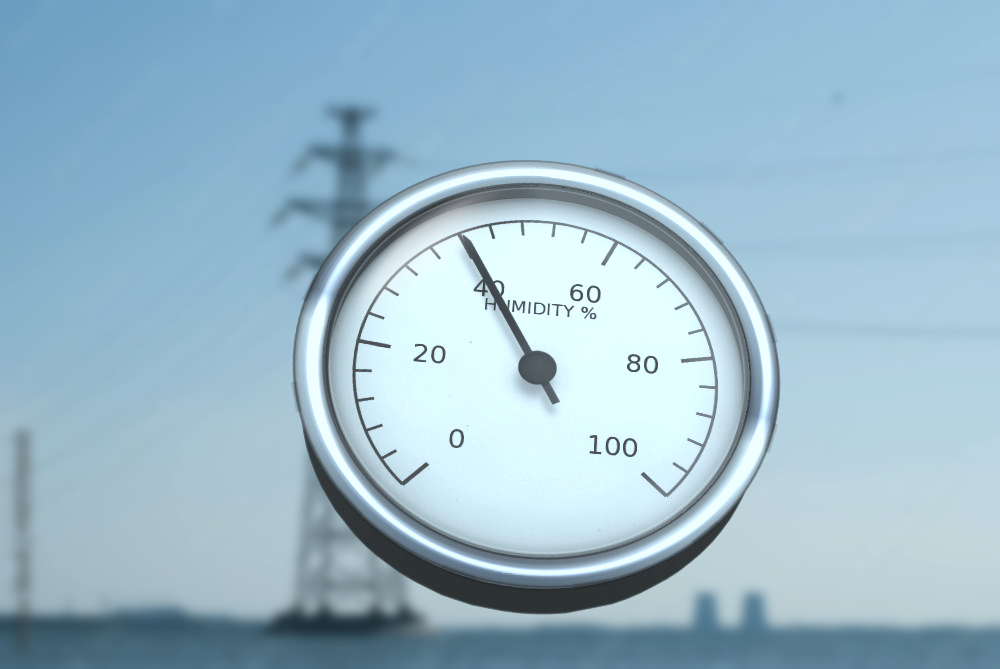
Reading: 40%
